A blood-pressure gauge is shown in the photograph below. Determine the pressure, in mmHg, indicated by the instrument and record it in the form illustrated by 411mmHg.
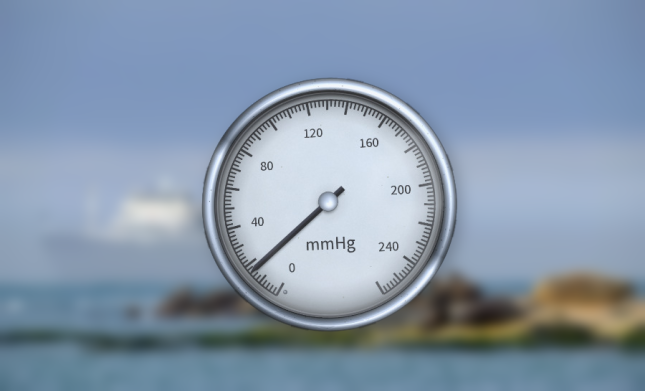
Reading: 16mmHg
